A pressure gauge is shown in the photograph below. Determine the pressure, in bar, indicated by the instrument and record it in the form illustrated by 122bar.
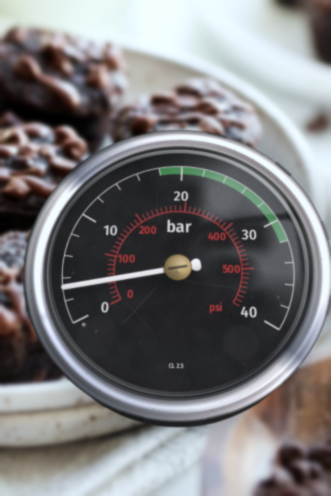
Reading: 3bar
